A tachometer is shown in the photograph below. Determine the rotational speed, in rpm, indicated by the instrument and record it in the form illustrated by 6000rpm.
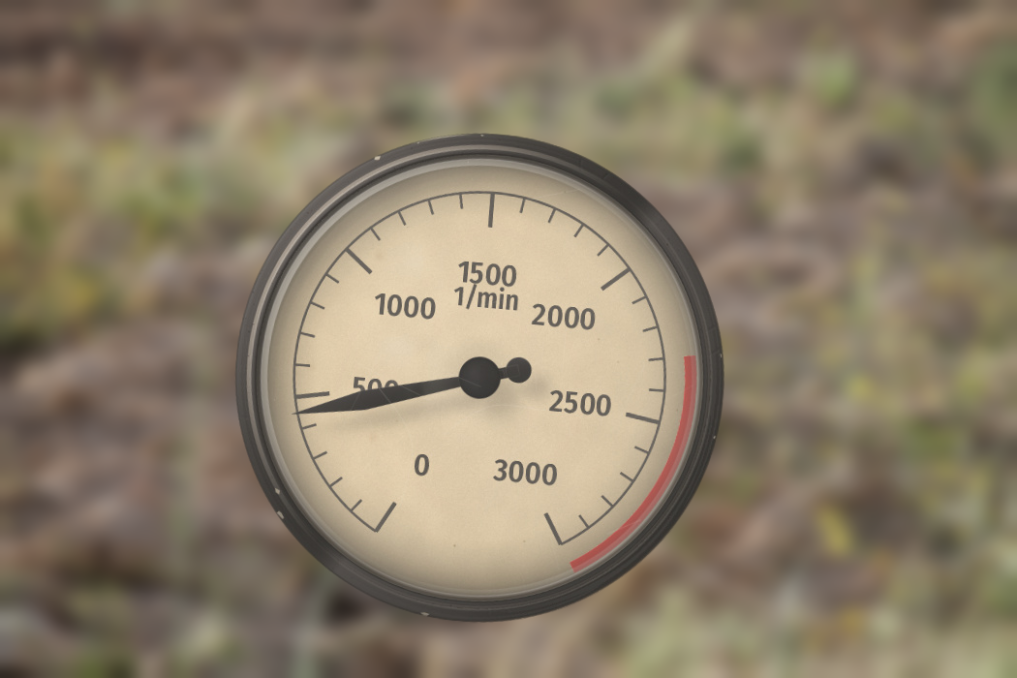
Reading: 450rpm
